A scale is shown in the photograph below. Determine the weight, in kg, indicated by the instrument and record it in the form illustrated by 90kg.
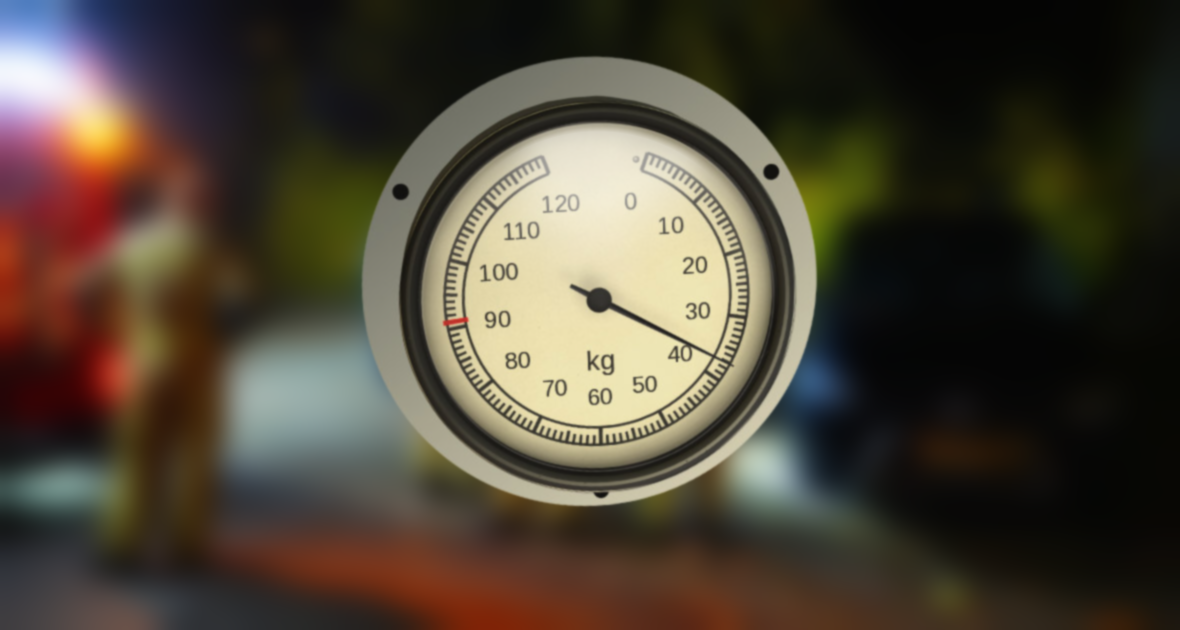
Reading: 37kg
